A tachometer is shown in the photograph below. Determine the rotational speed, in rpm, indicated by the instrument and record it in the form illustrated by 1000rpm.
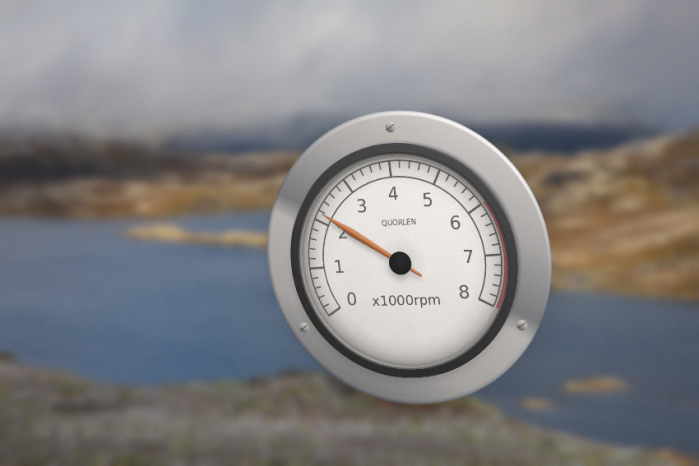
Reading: 2200rpm
